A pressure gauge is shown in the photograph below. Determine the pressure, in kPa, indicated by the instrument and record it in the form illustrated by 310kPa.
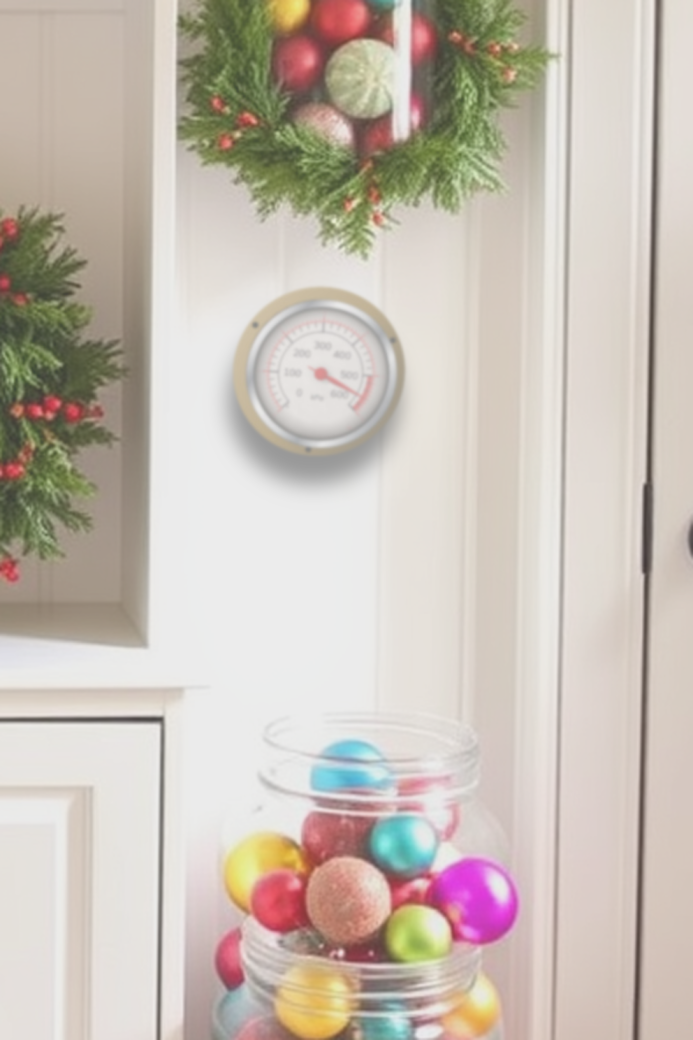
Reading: 560kPa
